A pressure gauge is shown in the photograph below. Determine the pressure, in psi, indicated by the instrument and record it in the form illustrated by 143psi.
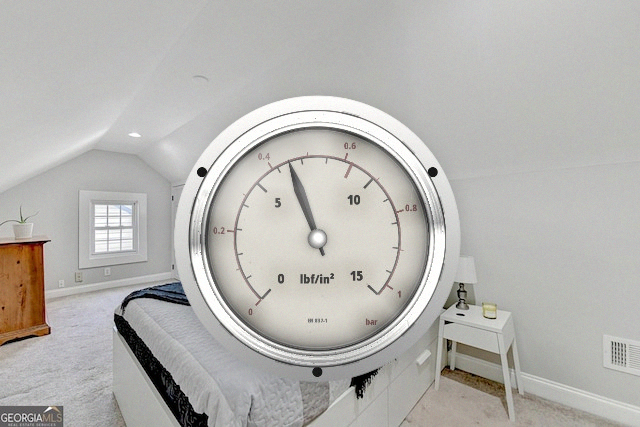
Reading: 6.5psi
